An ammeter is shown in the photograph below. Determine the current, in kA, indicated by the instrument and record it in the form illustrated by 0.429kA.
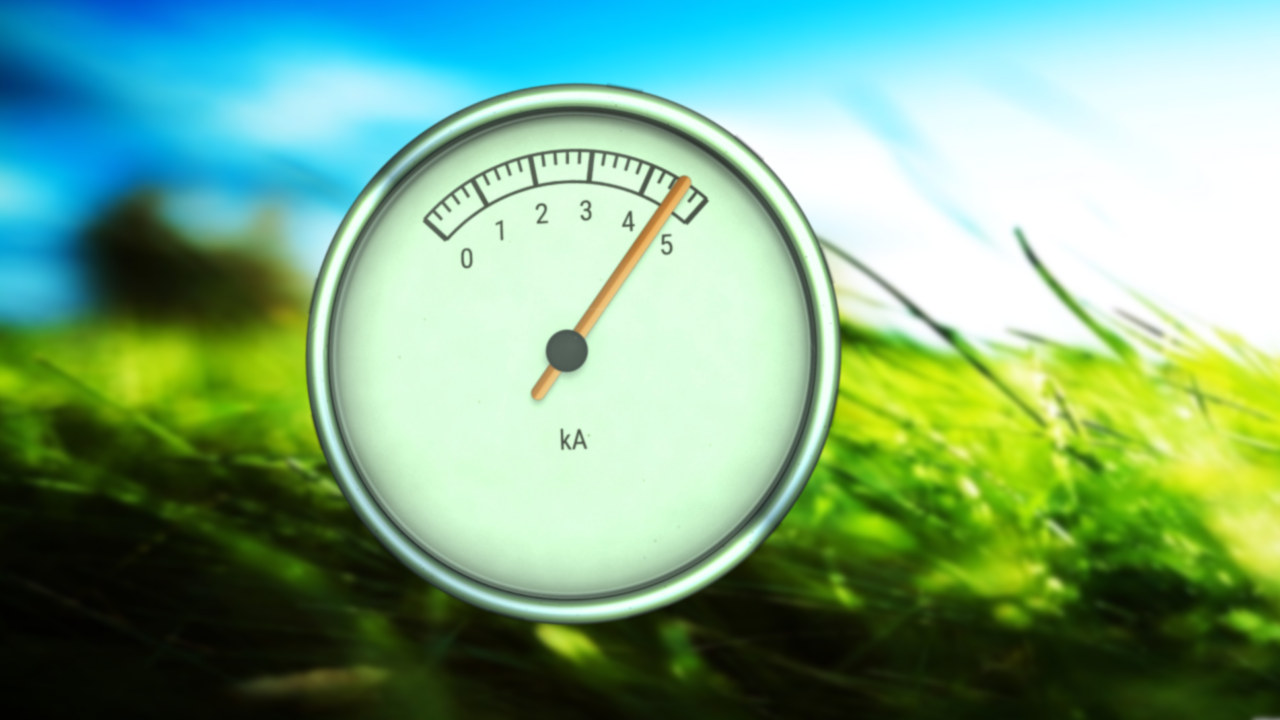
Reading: 4.6kA
